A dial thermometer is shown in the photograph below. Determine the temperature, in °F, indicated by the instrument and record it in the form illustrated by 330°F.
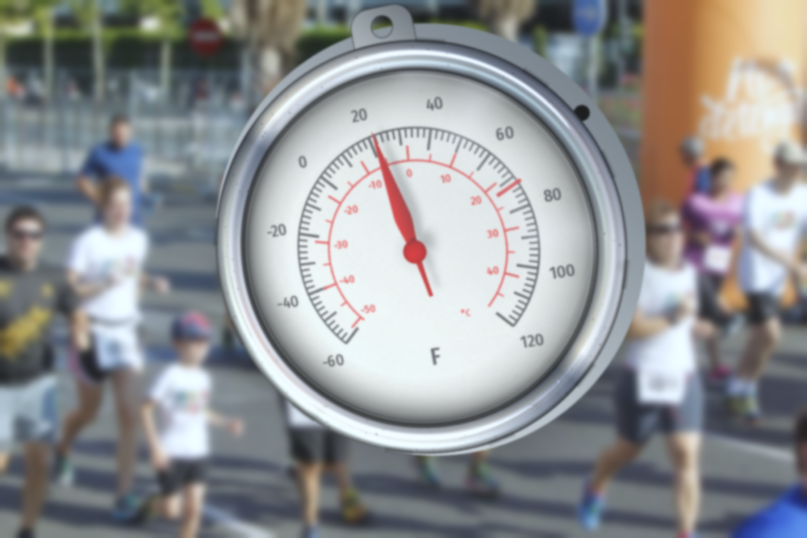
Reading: 22°F
